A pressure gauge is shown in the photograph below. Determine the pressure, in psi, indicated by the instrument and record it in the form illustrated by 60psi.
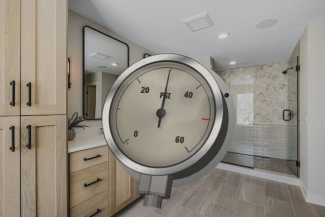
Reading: 30psi
